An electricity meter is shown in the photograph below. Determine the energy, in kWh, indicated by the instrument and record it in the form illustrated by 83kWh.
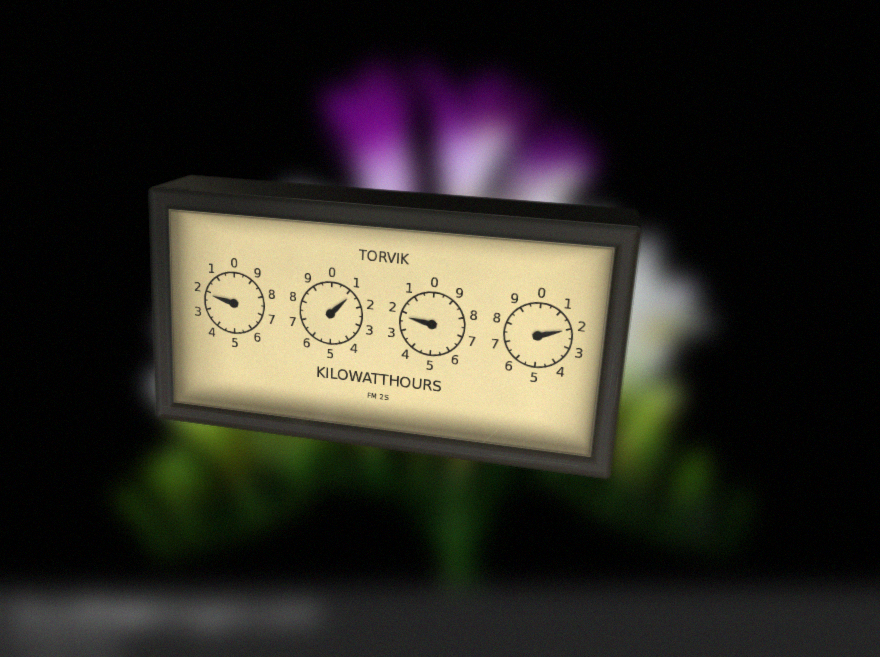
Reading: 2122kWh
